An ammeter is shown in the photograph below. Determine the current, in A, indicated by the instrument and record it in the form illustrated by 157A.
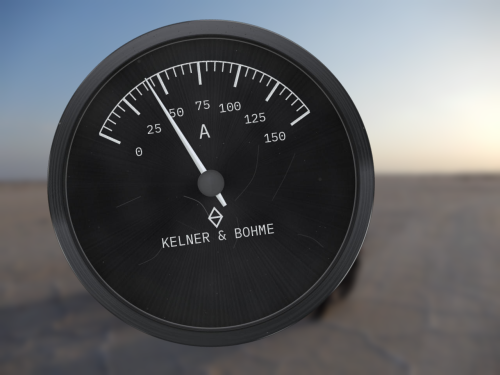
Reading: 42.5A
